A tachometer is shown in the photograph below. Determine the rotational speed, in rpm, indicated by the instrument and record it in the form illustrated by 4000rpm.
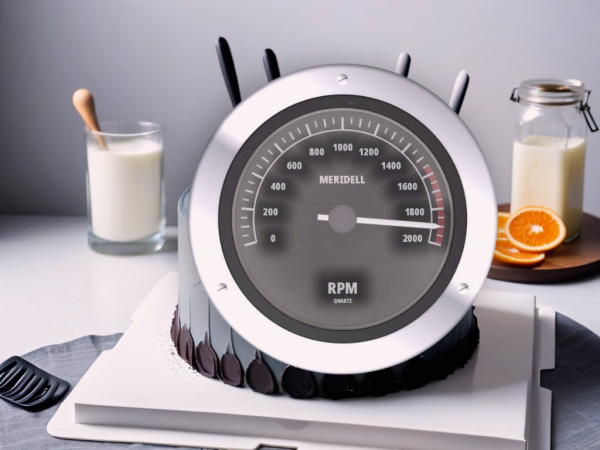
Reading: 1900rpm
